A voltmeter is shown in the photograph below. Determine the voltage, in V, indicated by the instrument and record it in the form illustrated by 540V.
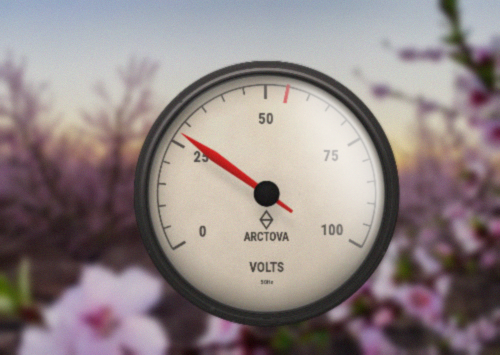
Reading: 27.5V
